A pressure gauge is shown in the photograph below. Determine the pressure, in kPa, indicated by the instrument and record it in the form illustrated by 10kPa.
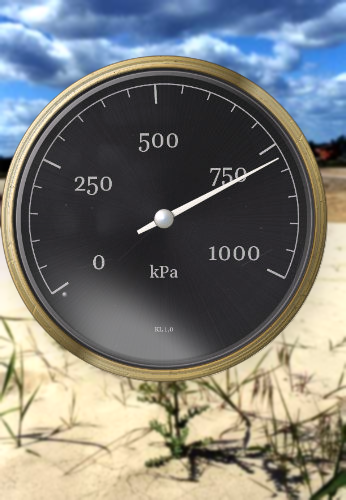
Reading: 775kPa
